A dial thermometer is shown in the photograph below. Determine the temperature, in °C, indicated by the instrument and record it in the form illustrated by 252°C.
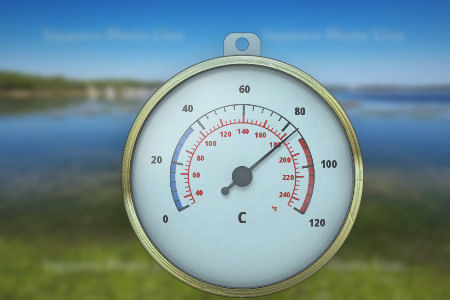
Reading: 84°C
